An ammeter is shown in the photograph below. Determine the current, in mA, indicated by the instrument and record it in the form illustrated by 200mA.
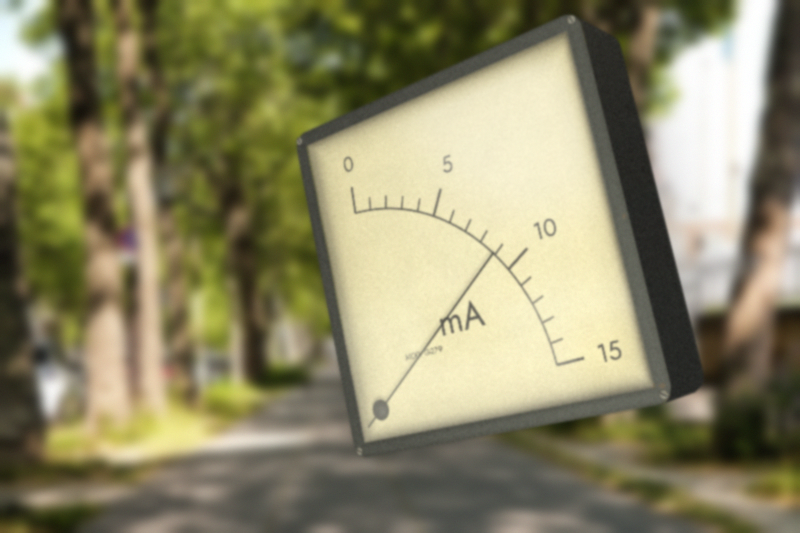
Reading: 9mA
